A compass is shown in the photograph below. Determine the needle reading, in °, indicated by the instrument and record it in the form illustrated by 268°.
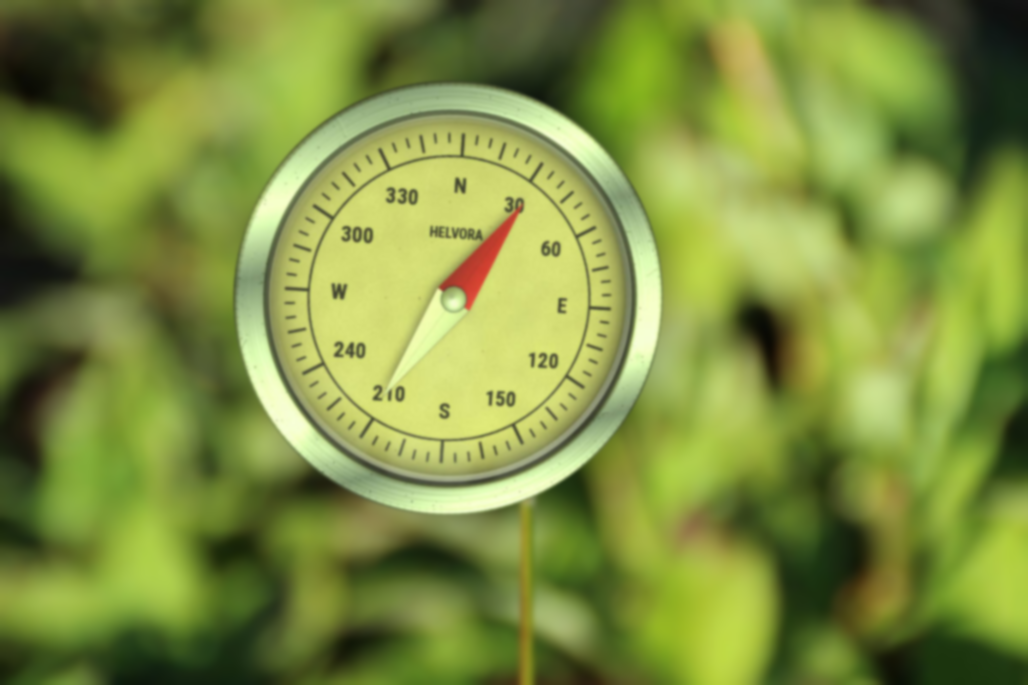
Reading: 32.5°
